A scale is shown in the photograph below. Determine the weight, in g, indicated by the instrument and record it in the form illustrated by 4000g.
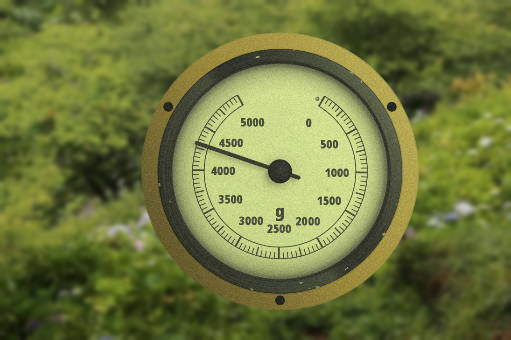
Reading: 4300g
